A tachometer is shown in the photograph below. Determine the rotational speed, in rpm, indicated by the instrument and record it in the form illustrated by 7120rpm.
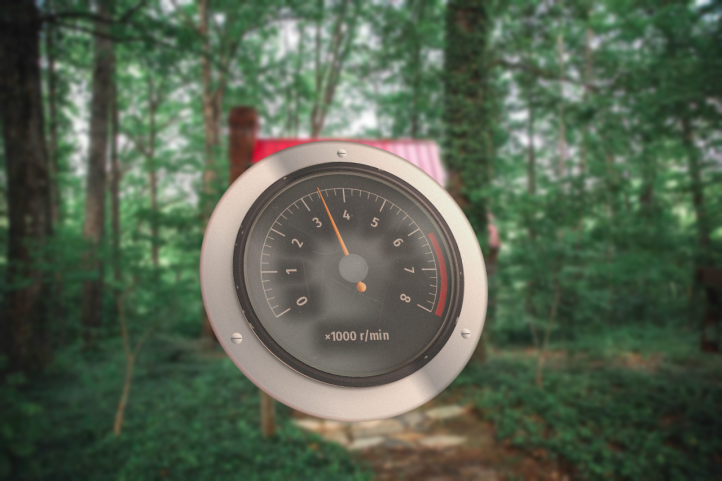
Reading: 3400rpm
